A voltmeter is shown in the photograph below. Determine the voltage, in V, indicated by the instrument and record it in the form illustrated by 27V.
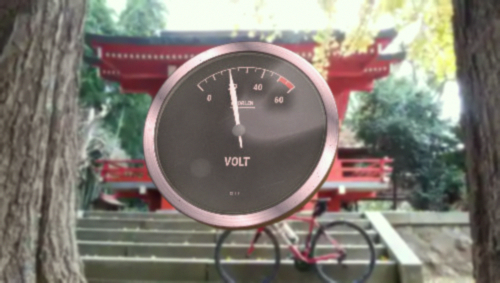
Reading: 20V
